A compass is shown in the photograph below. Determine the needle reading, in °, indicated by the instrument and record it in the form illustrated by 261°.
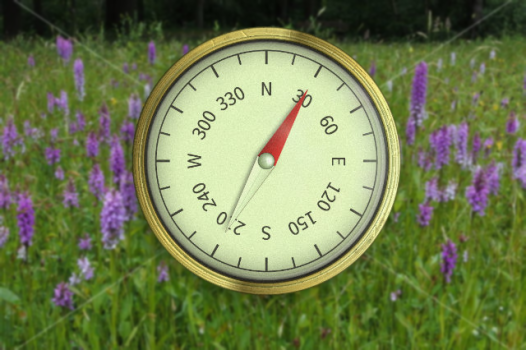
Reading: 30°
